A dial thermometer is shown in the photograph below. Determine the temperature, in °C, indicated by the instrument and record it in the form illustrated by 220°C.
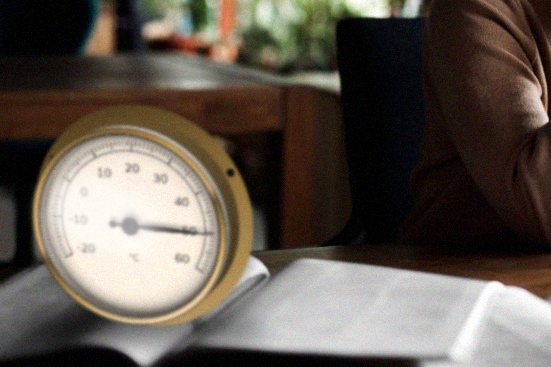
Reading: 50°C
